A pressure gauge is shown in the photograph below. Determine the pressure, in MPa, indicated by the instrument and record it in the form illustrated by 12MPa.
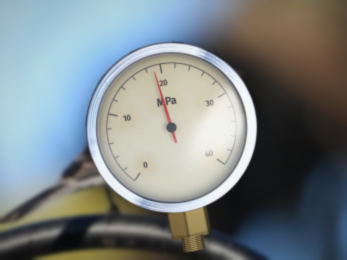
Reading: 19MPa
